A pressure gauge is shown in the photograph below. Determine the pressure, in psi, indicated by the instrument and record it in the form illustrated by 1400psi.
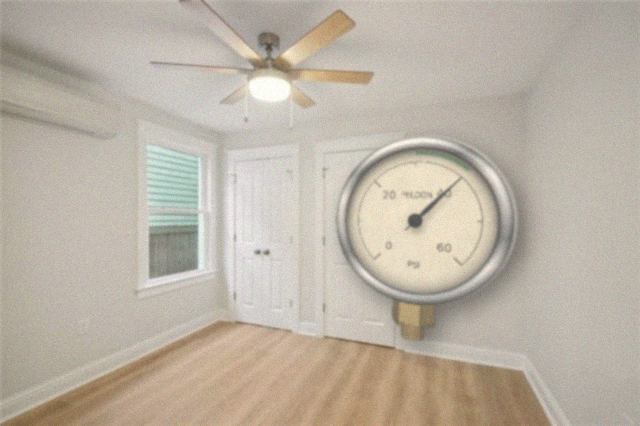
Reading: 40psi
